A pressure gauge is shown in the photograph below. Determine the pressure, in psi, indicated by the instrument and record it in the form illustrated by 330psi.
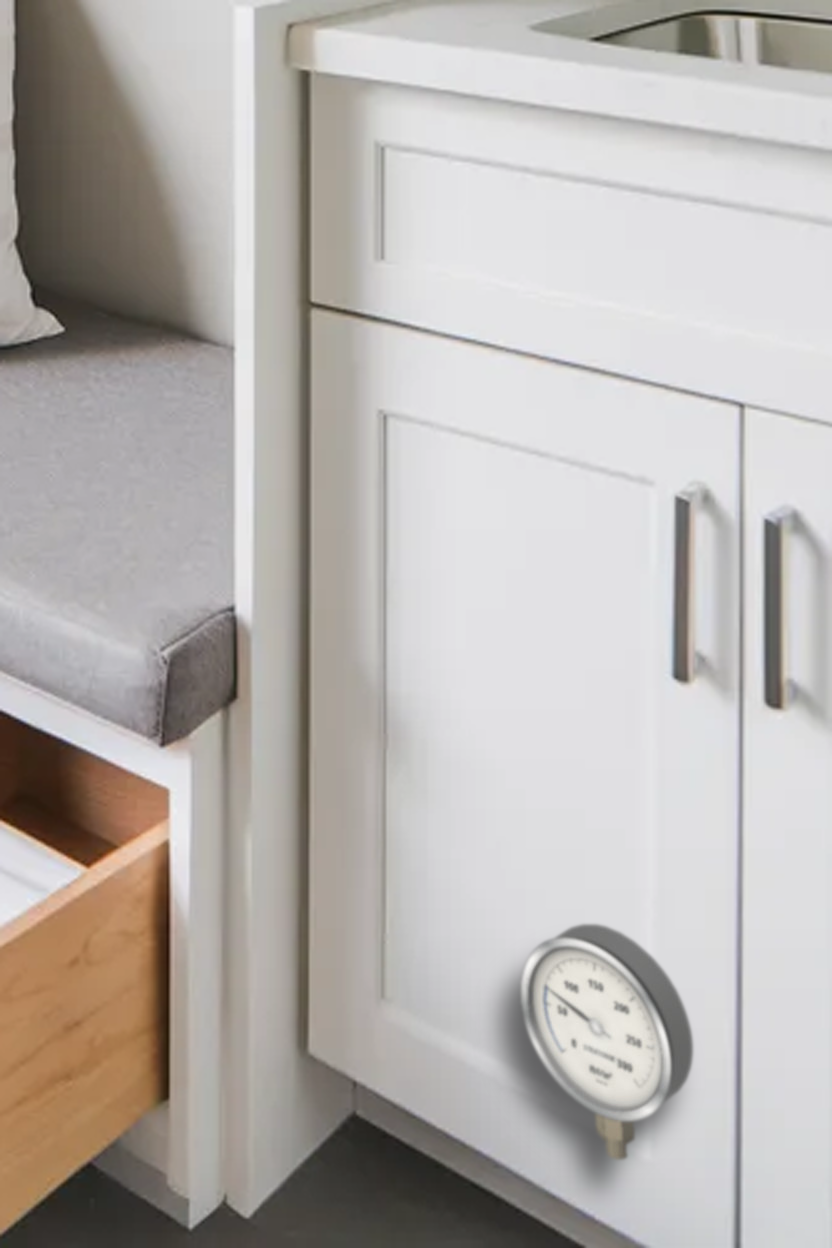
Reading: 70psi
